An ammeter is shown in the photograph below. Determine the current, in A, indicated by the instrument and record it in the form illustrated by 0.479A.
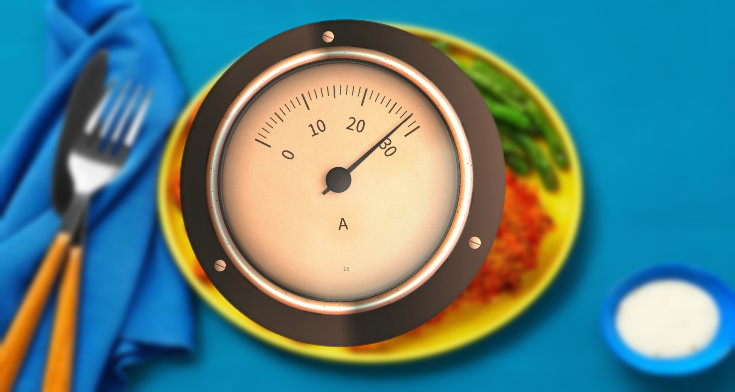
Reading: 28A
